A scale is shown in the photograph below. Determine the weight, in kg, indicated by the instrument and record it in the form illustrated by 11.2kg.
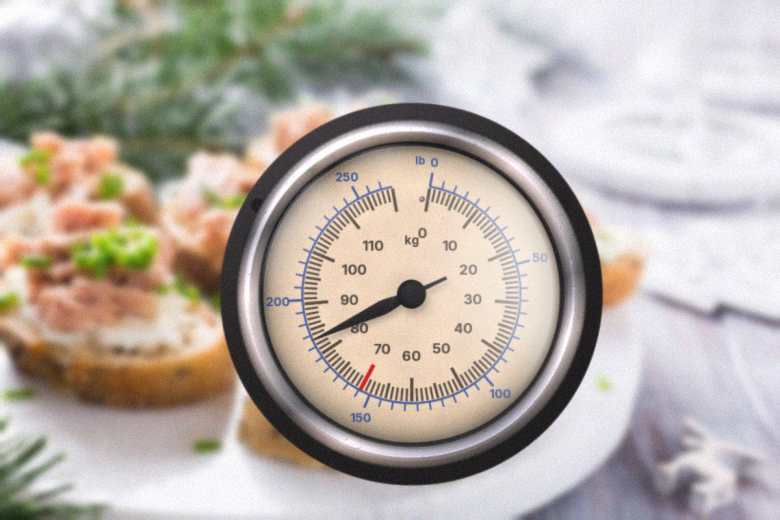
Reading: 83kg
